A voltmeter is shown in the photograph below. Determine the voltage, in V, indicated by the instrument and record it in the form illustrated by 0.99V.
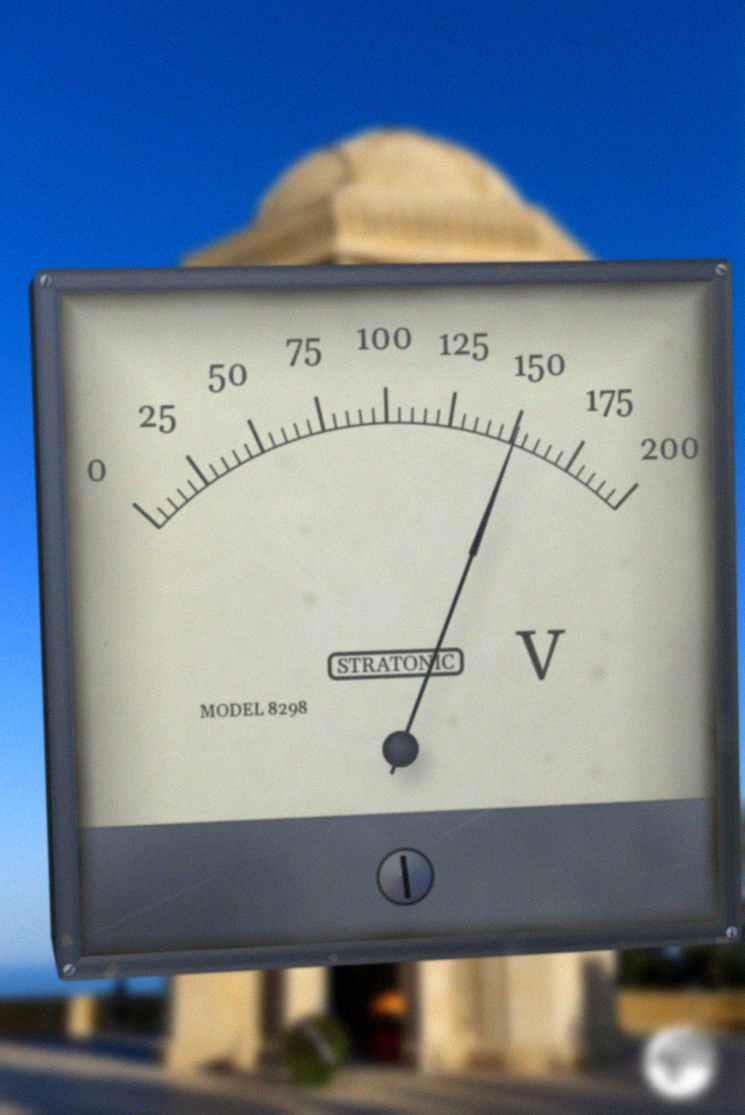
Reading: 150V
